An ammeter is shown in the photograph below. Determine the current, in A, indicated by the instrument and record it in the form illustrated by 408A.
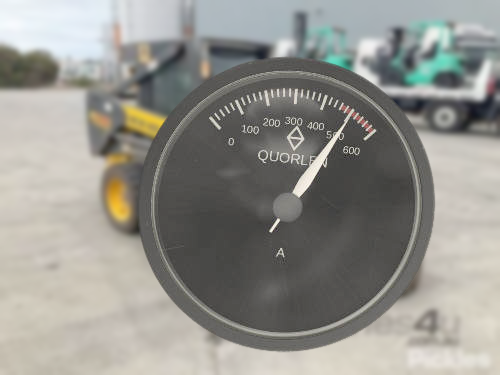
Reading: 500A
